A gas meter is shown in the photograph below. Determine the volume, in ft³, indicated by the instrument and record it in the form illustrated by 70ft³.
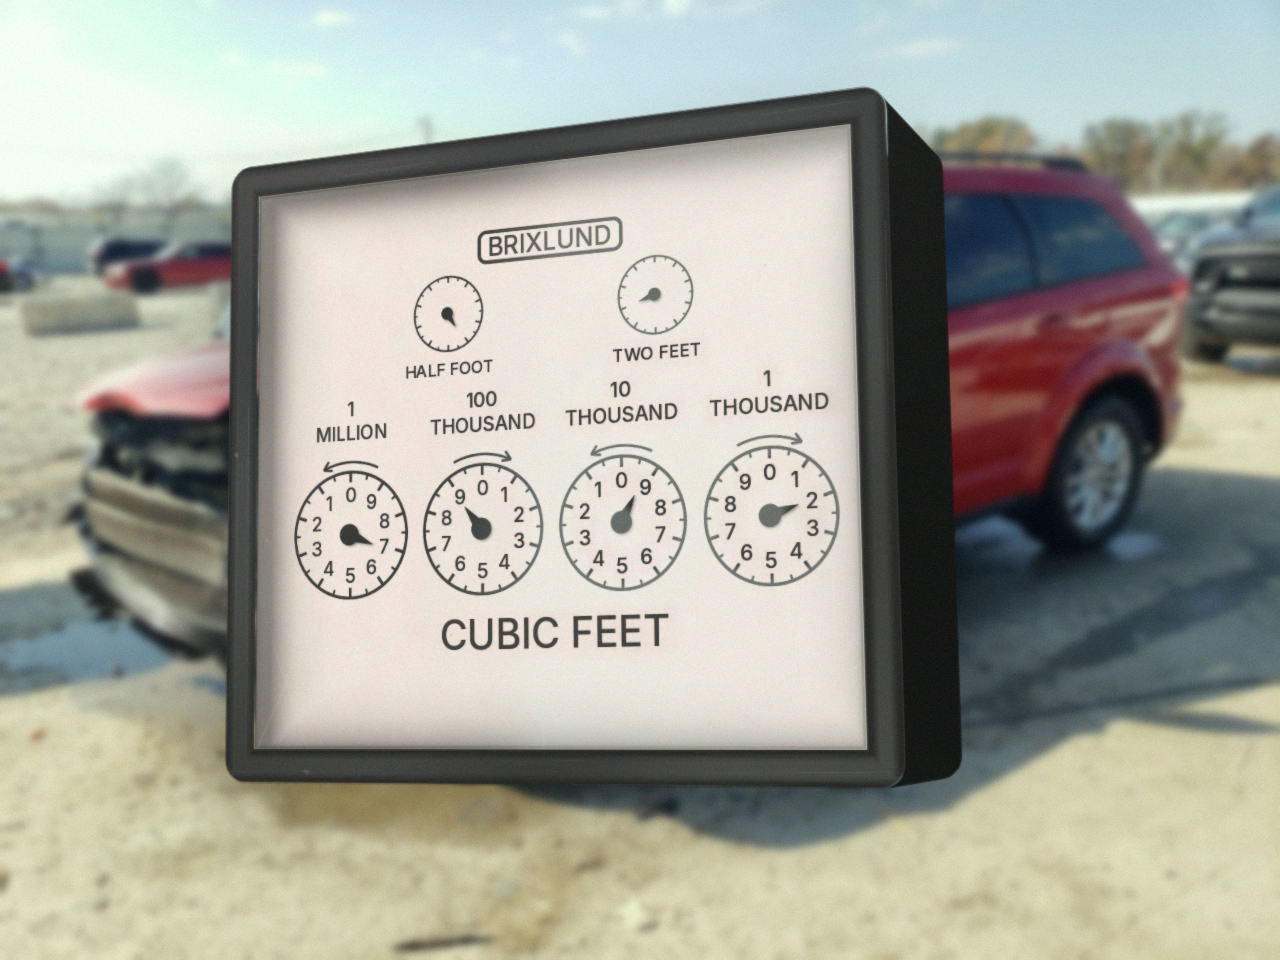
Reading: 689200ft³
